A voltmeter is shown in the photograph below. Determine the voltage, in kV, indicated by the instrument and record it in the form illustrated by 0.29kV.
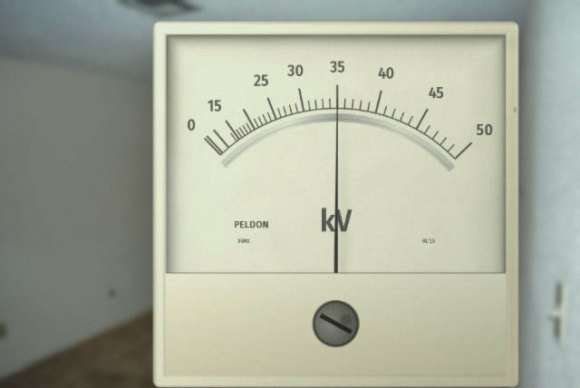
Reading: 35kV
